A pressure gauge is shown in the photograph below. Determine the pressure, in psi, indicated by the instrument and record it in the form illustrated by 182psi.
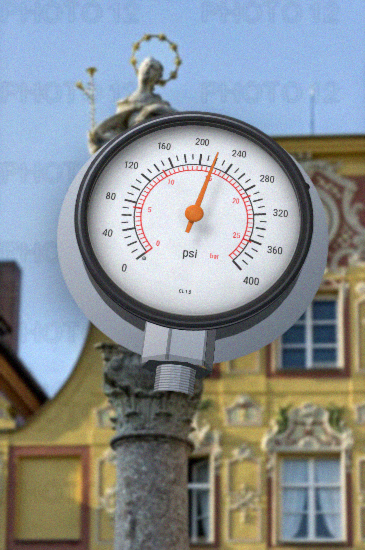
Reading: 220psi
